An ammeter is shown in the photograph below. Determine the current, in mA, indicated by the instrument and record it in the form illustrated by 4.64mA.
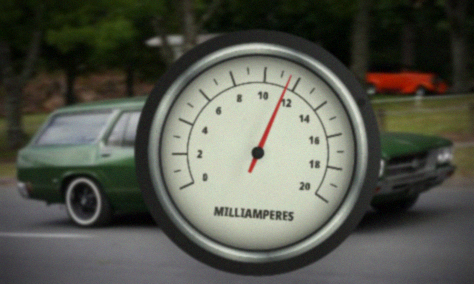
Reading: 11.5mA
